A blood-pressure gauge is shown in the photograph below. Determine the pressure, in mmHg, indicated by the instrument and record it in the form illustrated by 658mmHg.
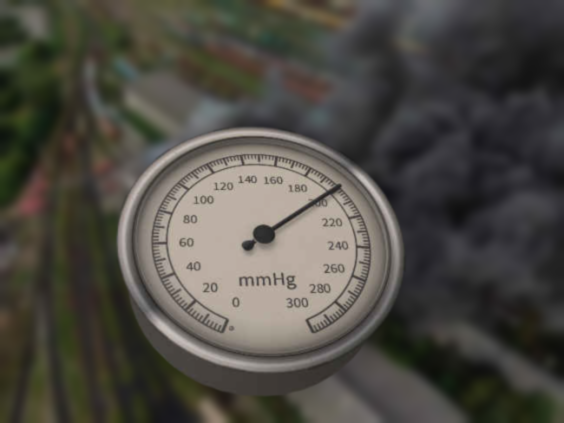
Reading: 200mmHg
